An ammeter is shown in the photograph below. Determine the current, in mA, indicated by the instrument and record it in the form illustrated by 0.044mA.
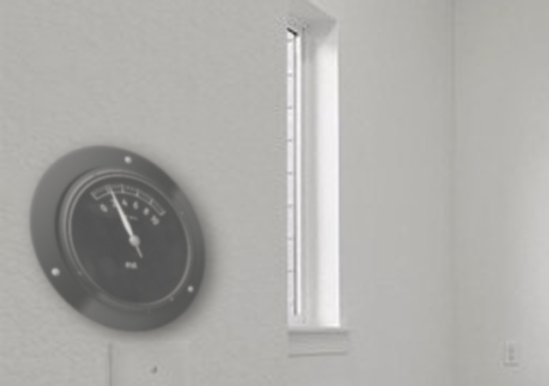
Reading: 2mA
